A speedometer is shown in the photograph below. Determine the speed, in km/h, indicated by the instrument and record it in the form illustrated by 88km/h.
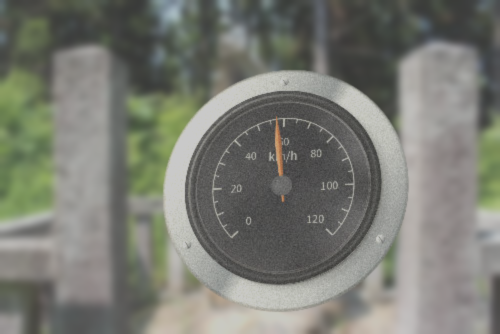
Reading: 57.5km/h
